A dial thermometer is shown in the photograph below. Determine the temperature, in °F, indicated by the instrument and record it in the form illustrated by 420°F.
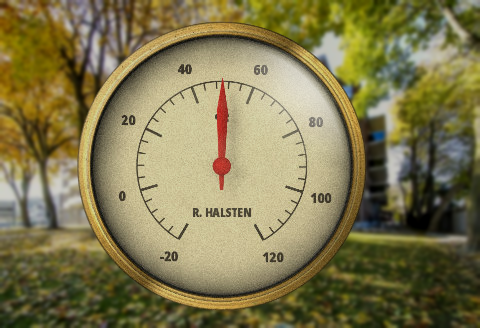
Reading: 50°F
